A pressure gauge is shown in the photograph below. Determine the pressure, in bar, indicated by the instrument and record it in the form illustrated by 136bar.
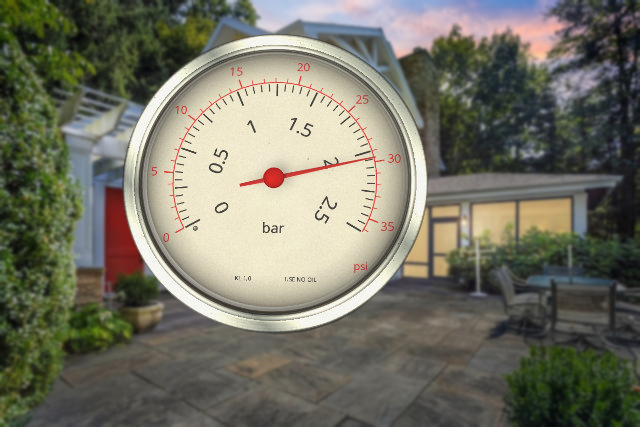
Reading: 2.05bar
